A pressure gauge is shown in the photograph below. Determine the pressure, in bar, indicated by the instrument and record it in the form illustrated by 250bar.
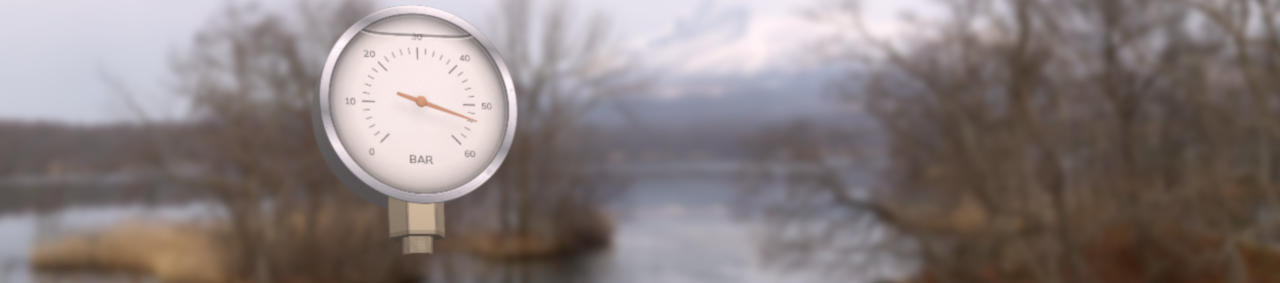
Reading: 54bar
